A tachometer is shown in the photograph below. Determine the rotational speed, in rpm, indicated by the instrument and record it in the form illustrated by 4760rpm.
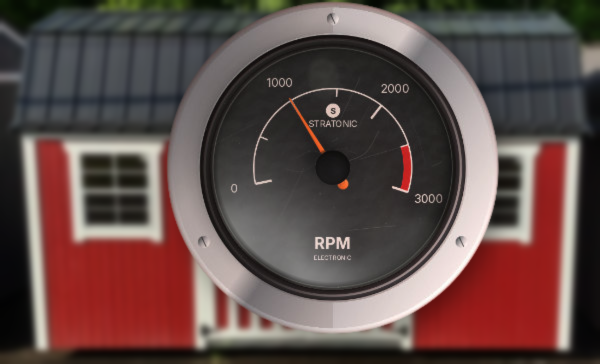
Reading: 1000rpm
